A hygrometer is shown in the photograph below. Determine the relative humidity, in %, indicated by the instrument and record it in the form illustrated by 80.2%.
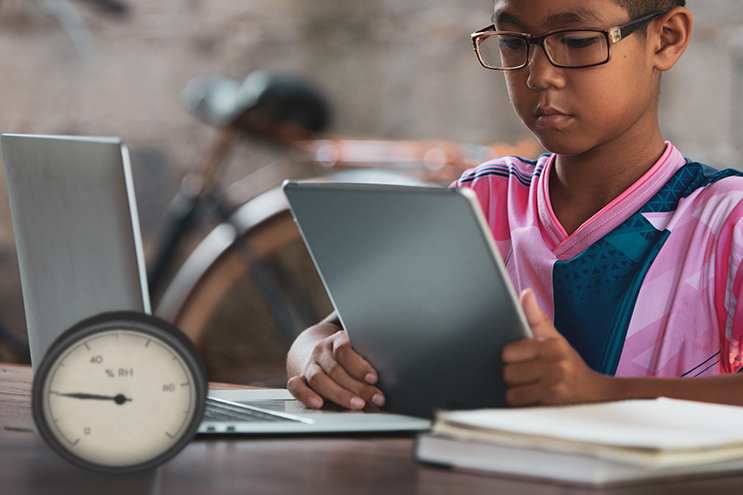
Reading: 20%
